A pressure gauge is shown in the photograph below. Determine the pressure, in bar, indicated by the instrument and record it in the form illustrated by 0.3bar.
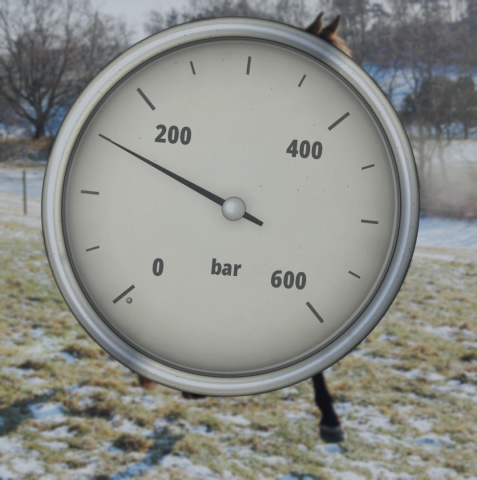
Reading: 150bar
